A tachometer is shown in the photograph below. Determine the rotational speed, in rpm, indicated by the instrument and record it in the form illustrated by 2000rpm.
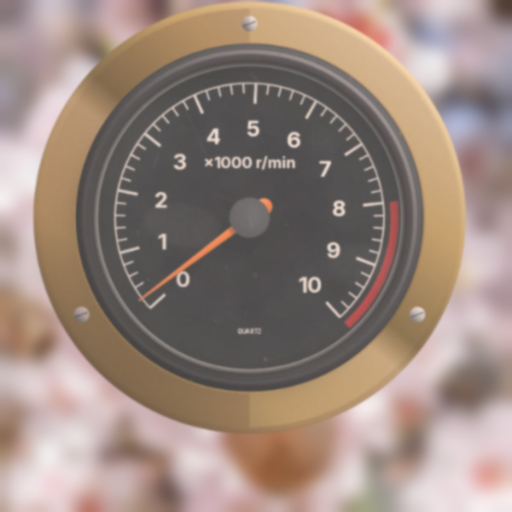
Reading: 200rpm
